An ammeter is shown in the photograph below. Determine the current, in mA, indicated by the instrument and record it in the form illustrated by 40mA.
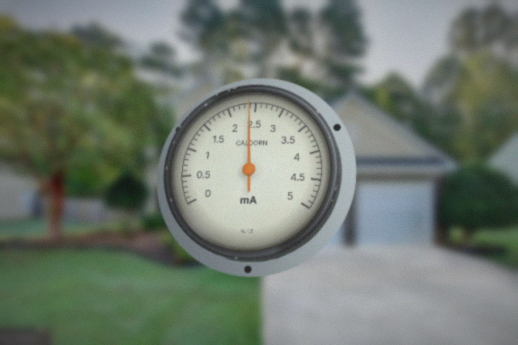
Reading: 2.4mA
